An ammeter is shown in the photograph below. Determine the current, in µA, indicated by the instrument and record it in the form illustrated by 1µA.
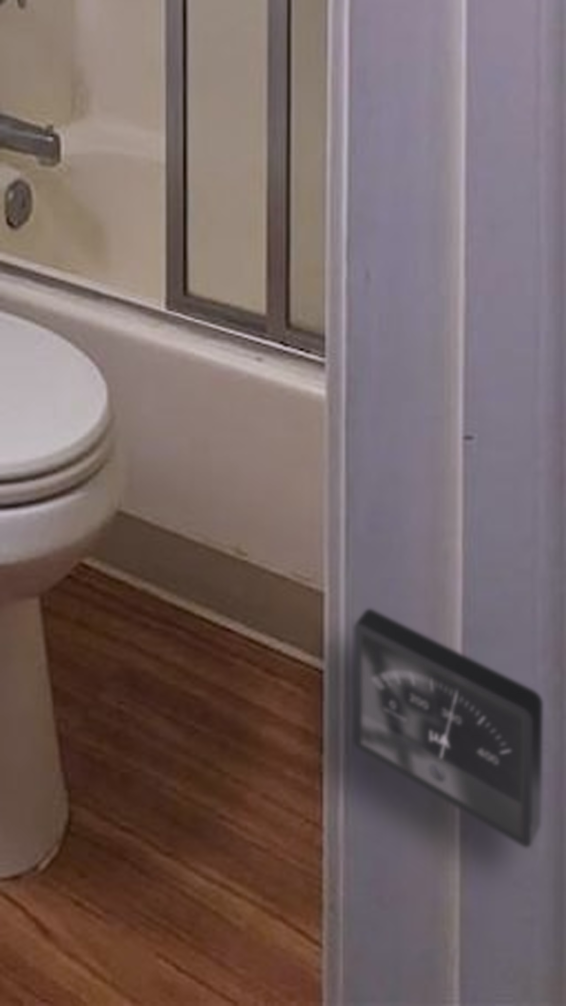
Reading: 300µA
